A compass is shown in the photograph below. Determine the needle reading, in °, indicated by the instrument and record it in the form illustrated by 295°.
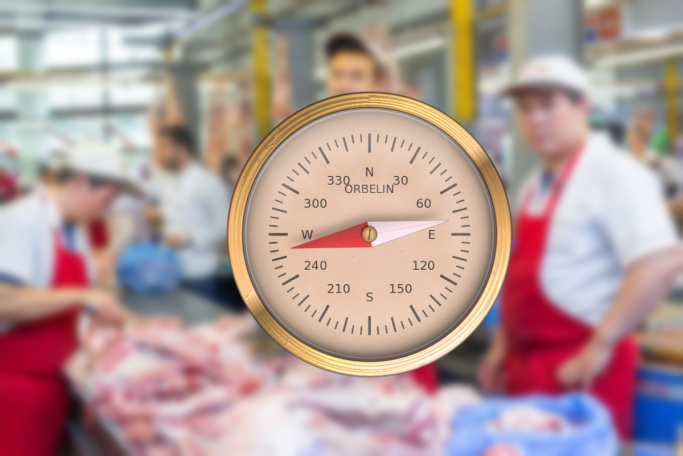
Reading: 260°
